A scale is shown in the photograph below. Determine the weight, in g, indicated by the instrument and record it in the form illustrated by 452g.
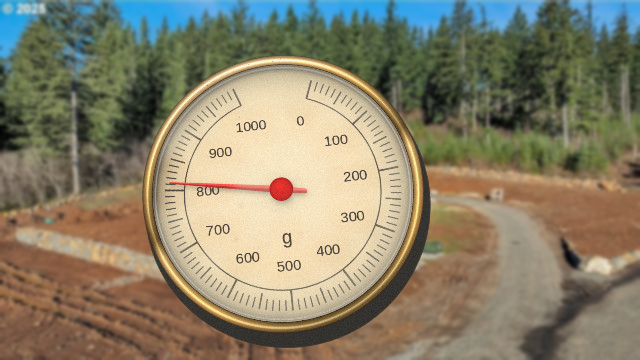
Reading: 810g
